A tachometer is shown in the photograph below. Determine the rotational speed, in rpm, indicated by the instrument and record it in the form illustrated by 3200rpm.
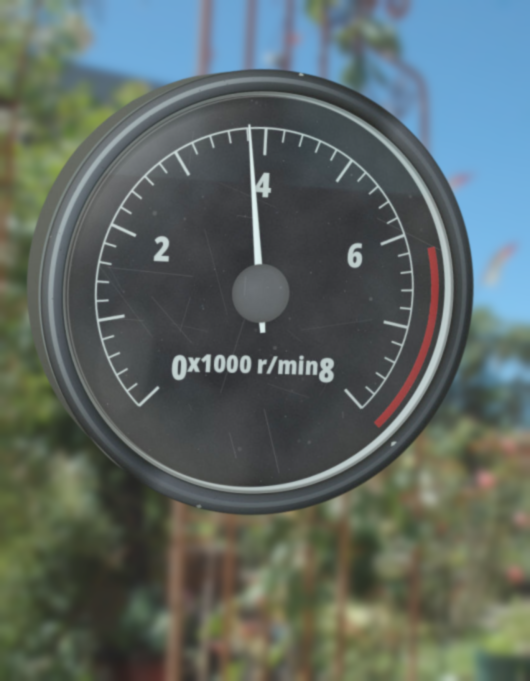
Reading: 3800rpm
